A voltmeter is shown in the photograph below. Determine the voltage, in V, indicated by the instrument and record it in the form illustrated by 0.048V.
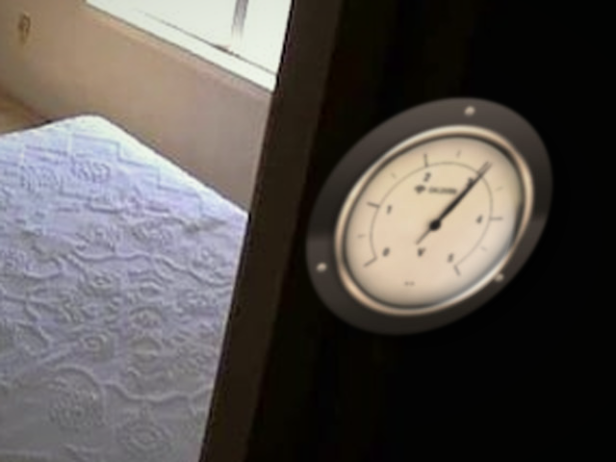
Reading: 3V
